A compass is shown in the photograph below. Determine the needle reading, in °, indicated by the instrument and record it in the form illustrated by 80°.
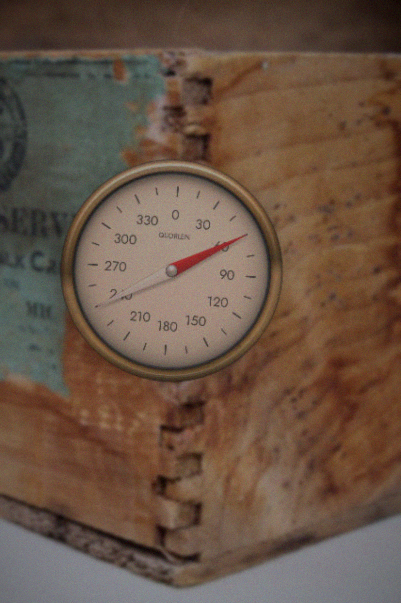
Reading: 60°
